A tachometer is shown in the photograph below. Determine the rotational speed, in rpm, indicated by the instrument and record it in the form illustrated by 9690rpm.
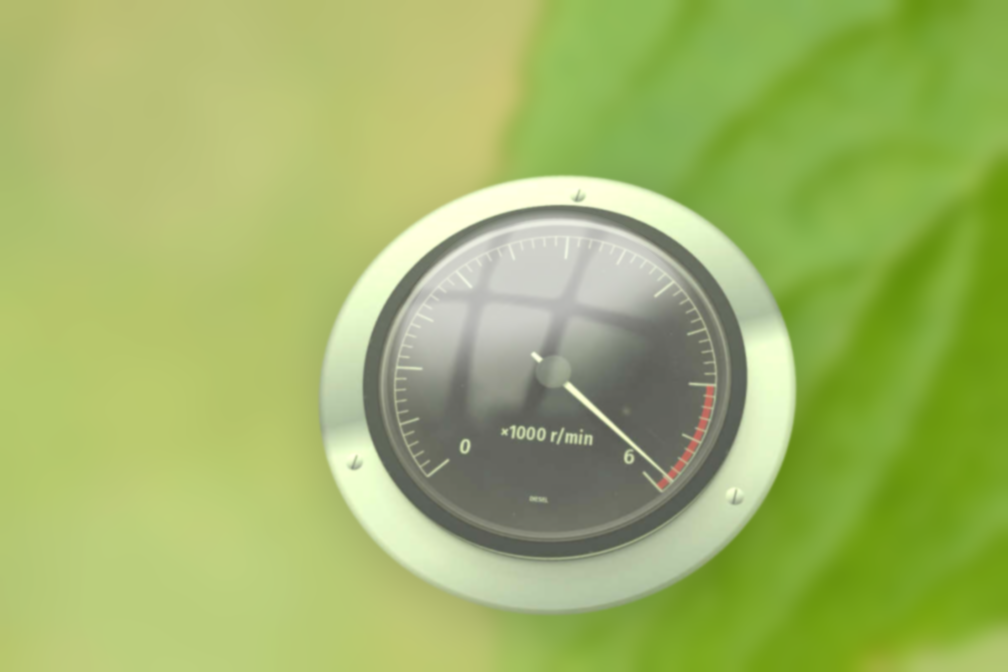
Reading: 5900rpm
